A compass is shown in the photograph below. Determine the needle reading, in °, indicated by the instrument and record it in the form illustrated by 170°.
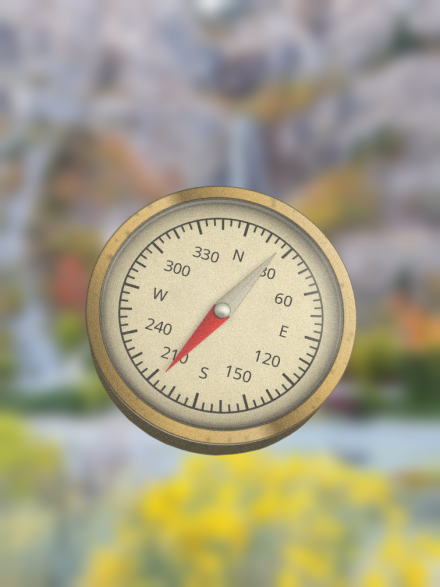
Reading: 205°
